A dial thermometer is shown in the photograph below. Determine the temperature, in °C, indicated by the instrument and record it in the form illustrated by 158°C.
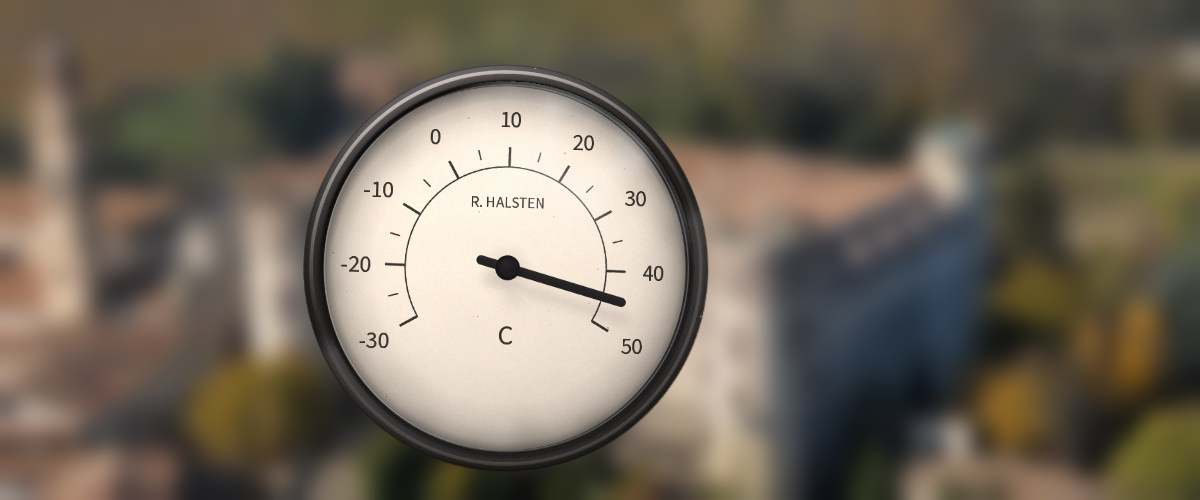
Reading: 45°C
